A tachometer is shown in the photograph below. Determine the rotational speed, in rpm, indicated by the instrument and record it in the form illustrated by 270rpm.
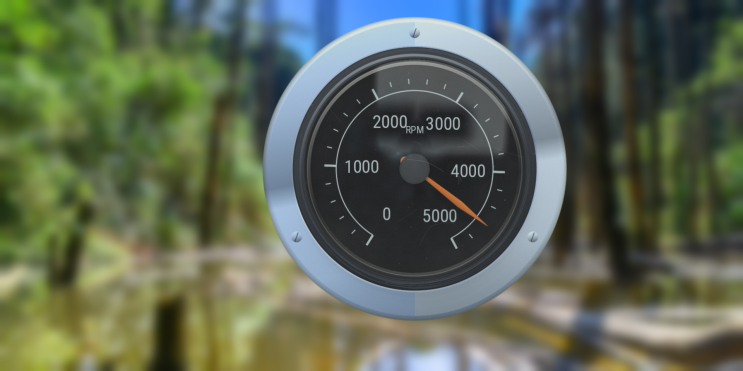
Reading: 4600rpm
